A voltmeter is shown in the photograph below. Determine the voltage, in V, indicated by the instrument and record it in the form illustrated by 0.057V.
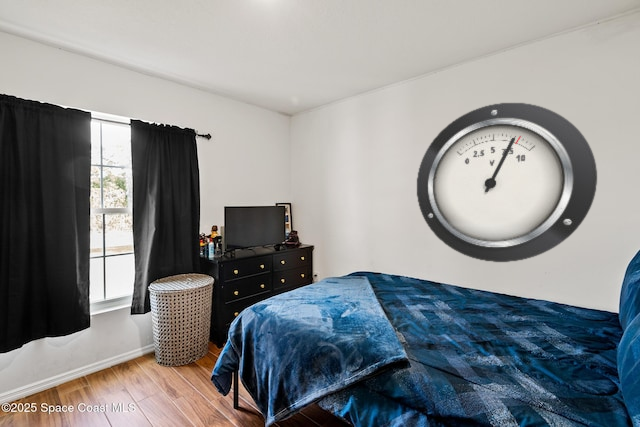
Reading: 7.5V
